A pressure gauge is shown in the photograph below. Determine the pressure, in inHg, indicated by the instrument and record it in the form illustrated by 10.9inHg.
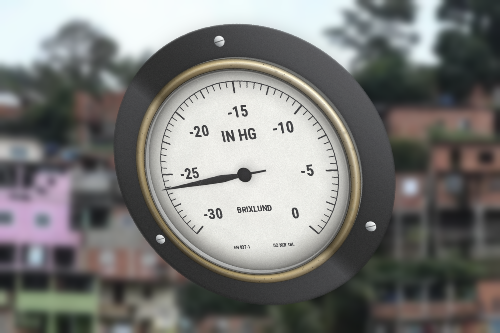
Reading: -26inHg
